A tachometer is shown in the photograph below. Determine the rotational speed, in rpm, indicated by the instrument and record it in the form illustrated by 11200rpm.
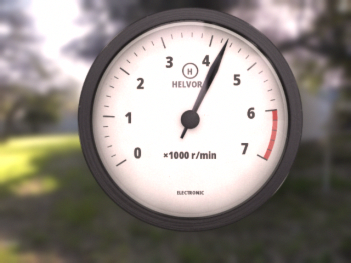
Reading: 4300rpm
